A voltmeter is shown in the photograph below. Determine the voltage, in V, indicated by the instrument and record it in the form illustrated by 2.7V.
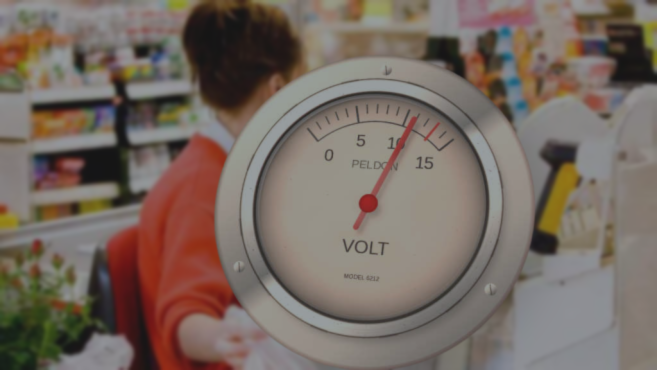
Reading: 11V
